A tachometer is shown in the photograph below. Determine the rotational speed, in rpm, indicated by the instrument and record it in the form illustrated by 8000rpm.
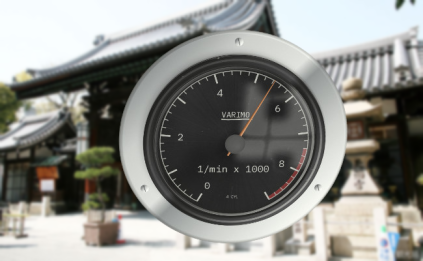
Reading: 5400rpm
